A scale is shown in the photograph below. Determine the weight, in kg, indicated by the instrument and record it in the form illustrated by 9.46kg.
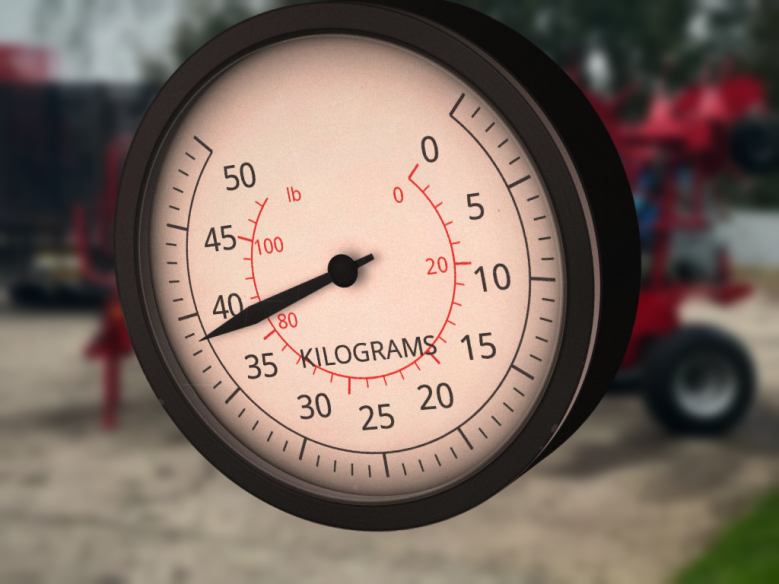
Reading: 38.5kg
